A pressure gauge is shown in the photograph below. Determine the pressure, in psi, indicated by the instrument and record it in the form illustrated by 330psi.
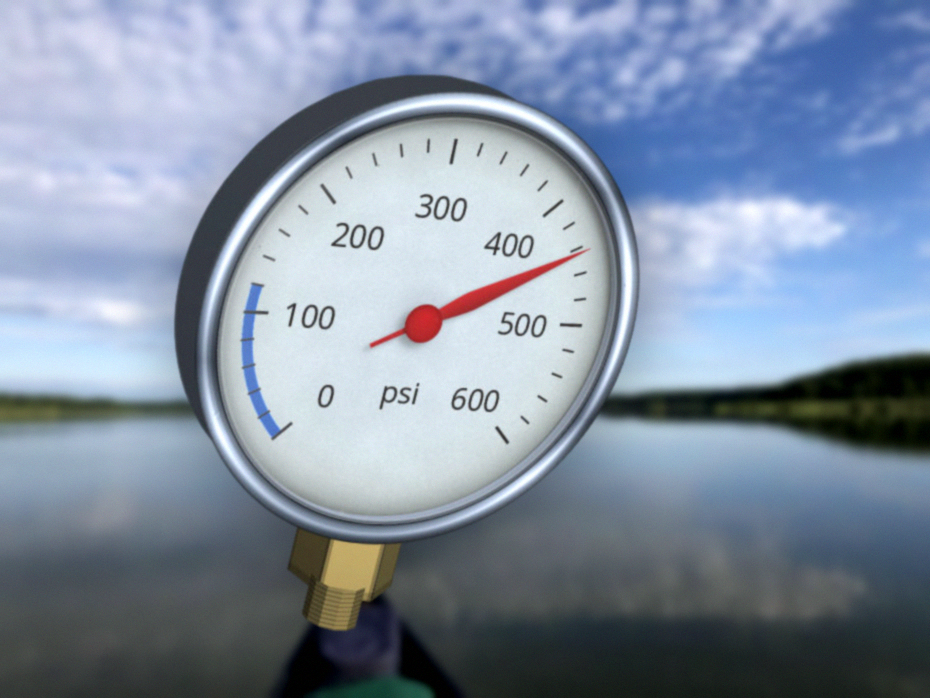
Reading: 440psi
